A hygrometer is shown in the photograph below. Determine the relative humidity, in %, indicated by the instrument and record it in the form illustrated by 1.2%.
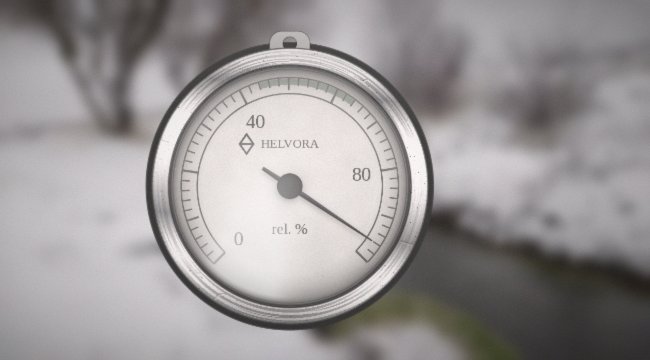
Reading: 96%
